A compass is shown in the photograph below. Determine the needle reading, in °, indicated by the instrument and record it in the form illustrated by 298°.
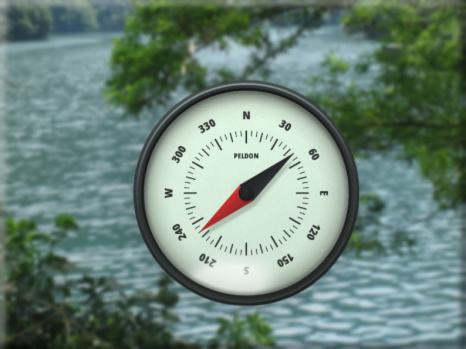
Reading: 230°
